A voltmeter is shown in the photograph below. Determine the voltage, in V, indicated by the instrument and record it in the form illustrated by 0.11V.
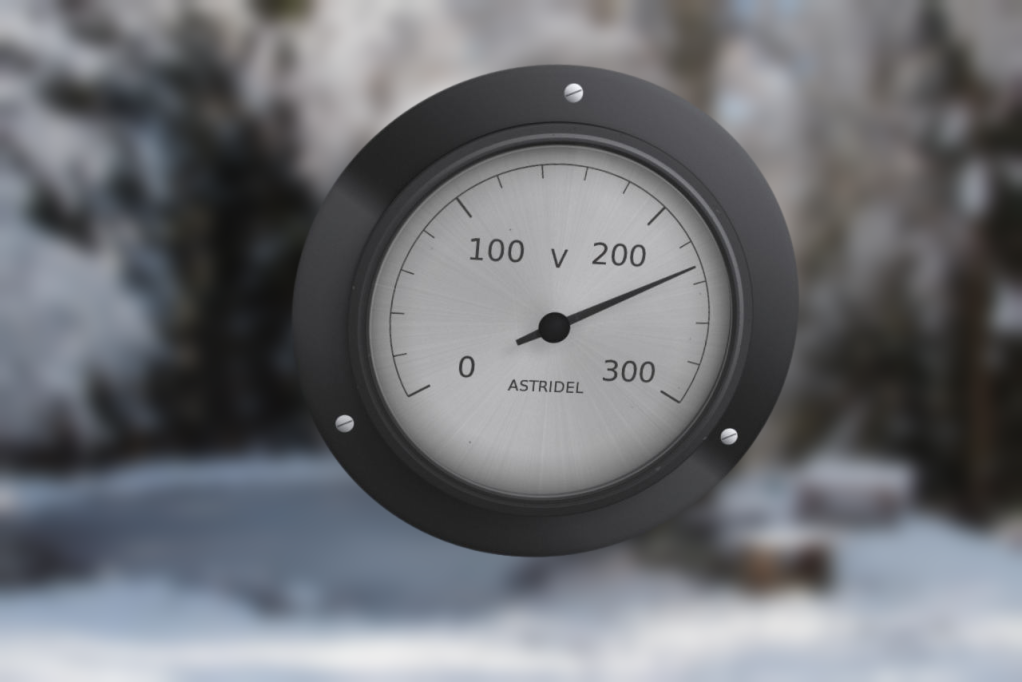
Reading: 230V
